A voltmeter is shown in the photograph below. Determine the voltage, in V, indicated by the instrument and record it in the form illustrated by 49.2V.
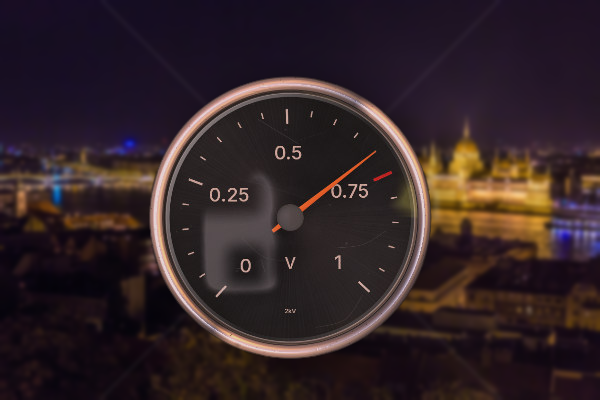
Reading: 0.7V
